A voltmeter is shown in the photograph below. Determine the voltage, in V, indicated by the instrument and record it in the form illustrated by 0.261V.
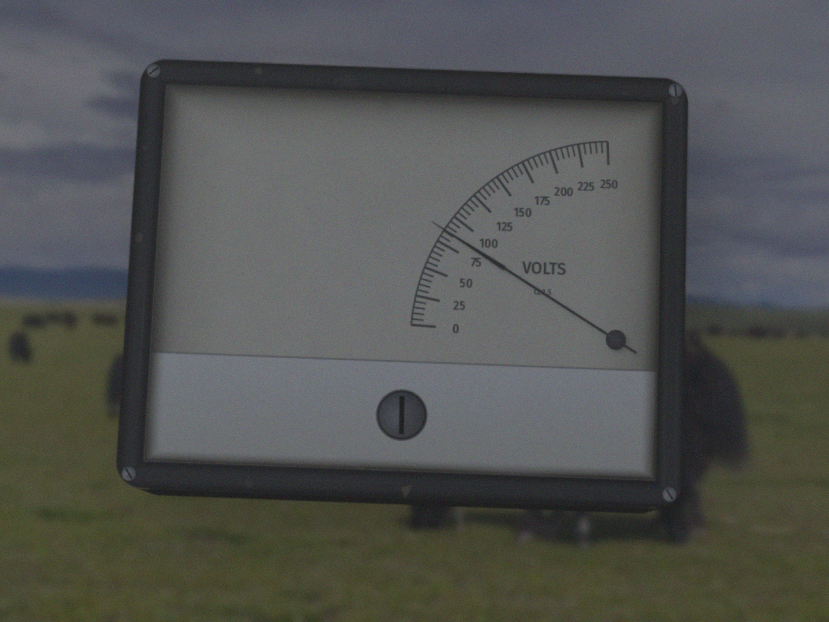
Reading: 85V
